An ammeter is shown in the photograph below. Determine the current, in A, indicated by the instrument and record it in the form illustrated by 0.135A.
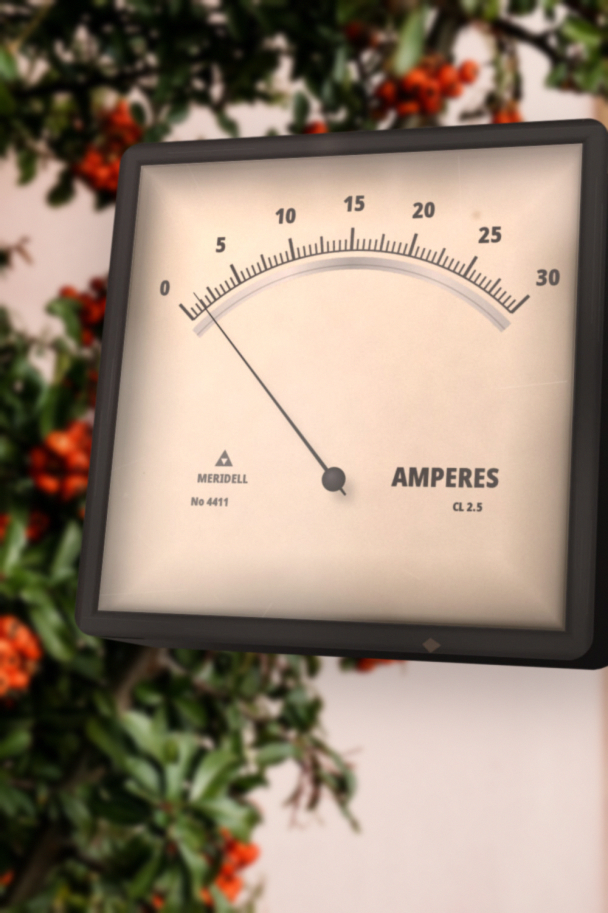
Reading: 1.5A
